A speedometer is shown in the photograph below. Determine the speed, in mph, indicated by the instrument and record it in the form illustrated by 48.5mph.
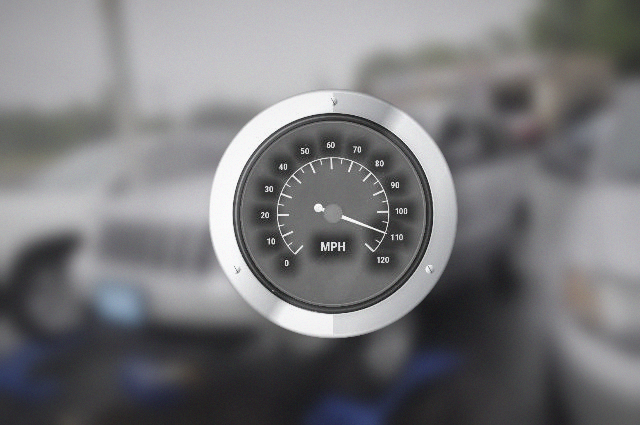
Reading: 110mph
